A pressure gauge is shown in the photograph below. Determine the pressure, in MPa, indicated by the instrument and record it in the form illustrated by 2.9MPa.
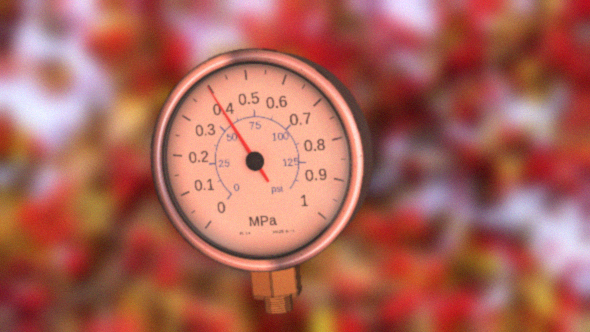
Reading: 0.4MPa
